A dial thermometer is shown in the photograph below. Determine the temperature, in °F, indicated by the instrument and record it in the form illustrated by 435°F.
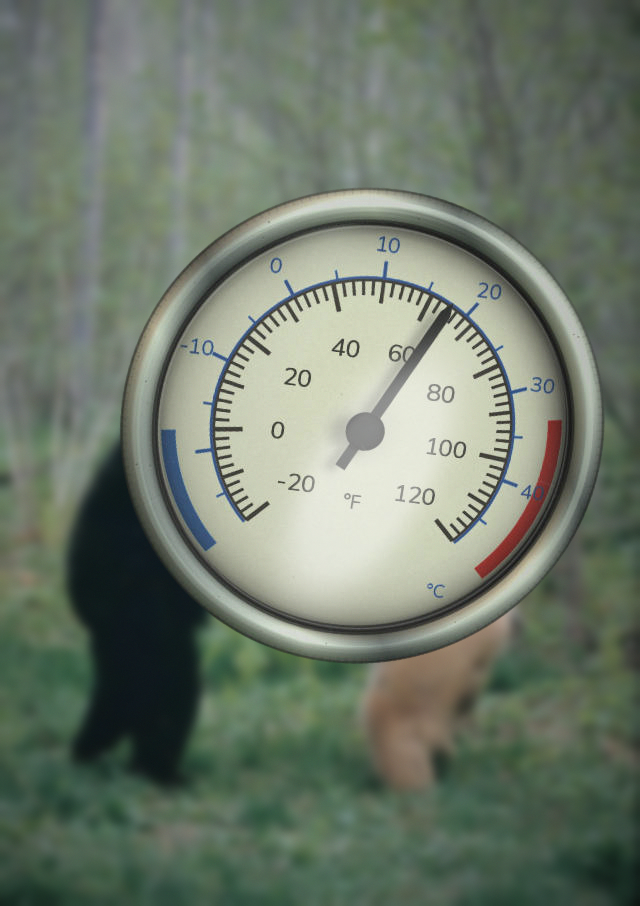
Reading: 64°F
